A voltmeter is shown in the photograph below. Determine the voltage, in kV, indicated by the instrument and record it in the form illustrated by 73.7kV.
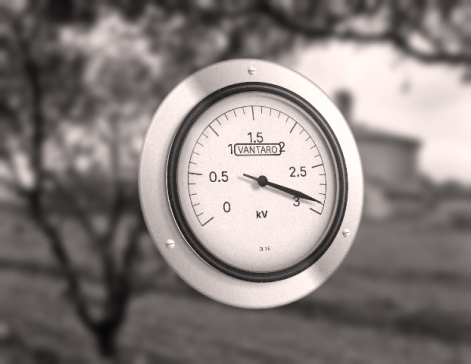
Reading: 2.9kV
